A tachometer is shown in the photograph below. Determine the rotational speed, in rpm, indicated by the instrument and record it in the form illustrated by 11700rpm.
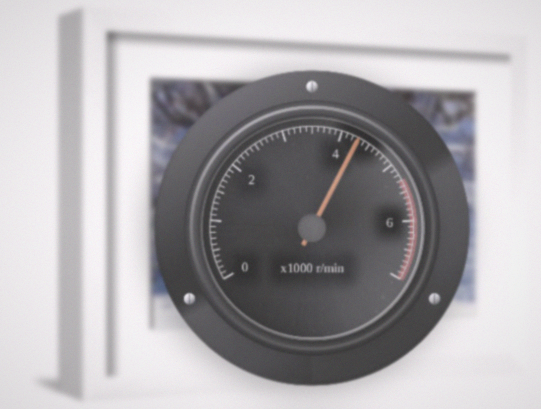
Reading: 4300rpm
